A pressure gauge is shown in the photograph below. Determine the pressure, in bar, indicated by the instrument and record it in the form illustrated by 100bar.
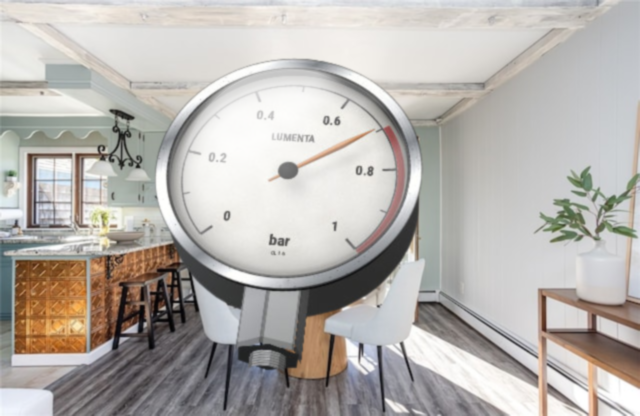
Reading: 0.7bar
